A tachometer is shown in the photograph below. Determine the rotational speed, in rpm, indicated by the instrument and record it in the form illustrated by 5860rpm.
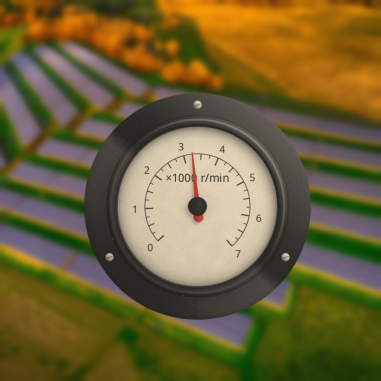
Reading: 3250rpm
